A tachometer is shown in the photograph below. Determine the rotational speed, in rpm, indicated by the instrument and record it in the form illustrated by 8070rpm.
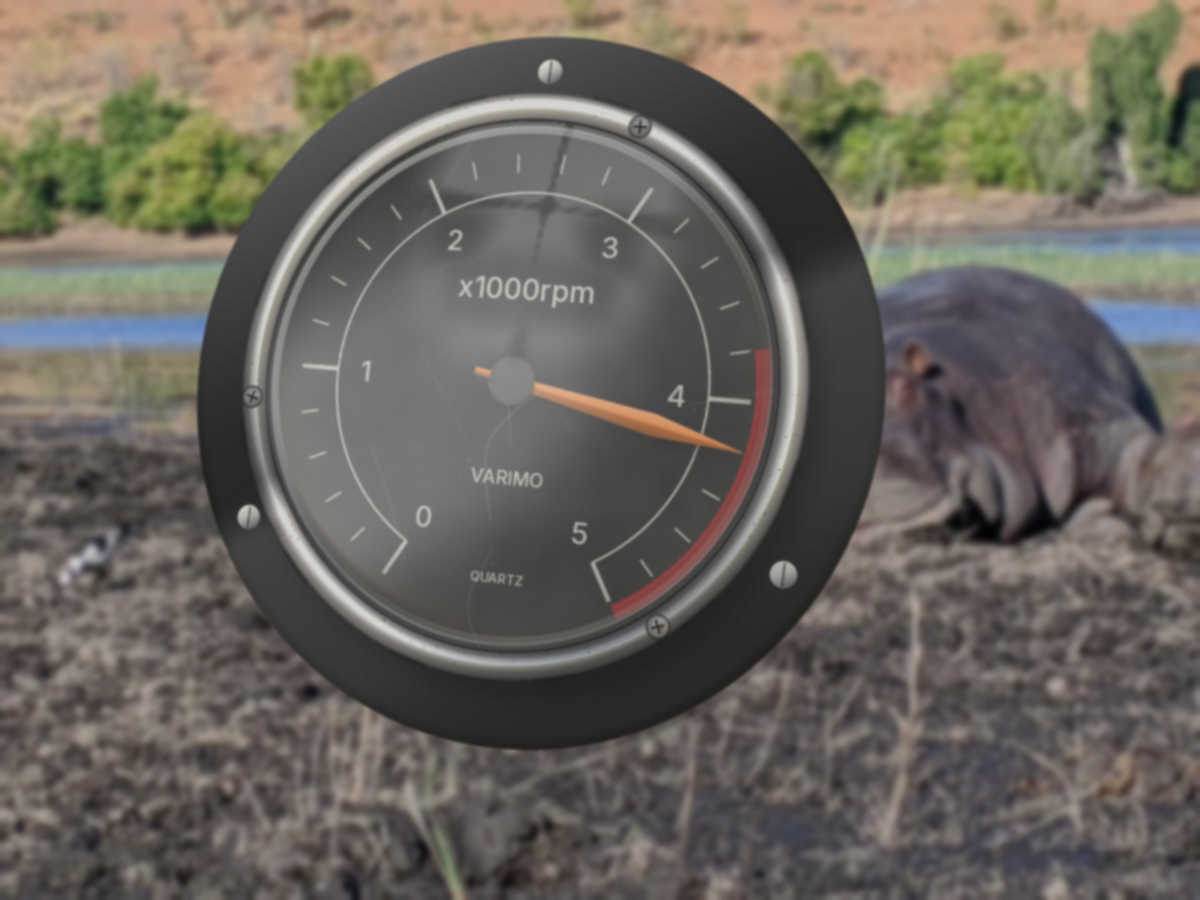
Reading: 4200rpm
